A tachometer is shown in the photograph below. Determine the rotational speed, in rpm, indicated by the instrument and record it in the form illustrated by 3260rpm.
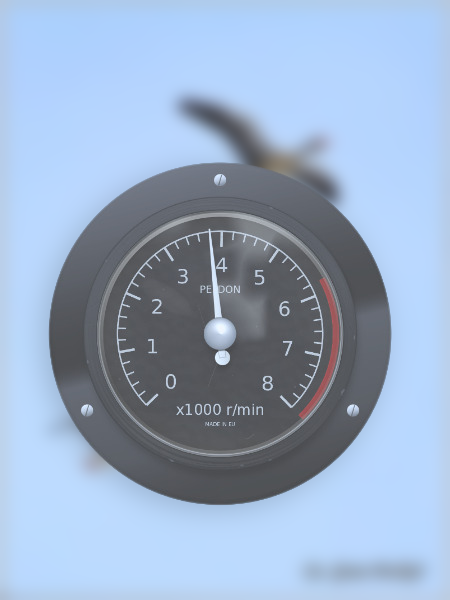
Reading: 3800rpm
